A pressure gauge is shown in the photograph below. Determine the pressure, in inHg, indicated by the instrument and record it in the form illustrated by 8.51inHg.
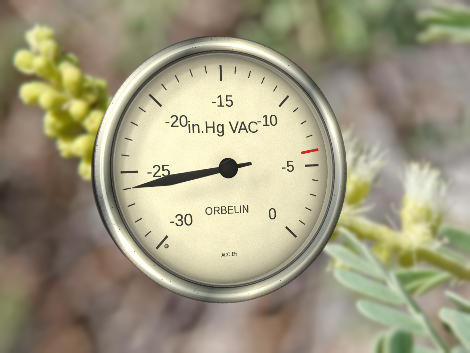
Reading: -26inHg
